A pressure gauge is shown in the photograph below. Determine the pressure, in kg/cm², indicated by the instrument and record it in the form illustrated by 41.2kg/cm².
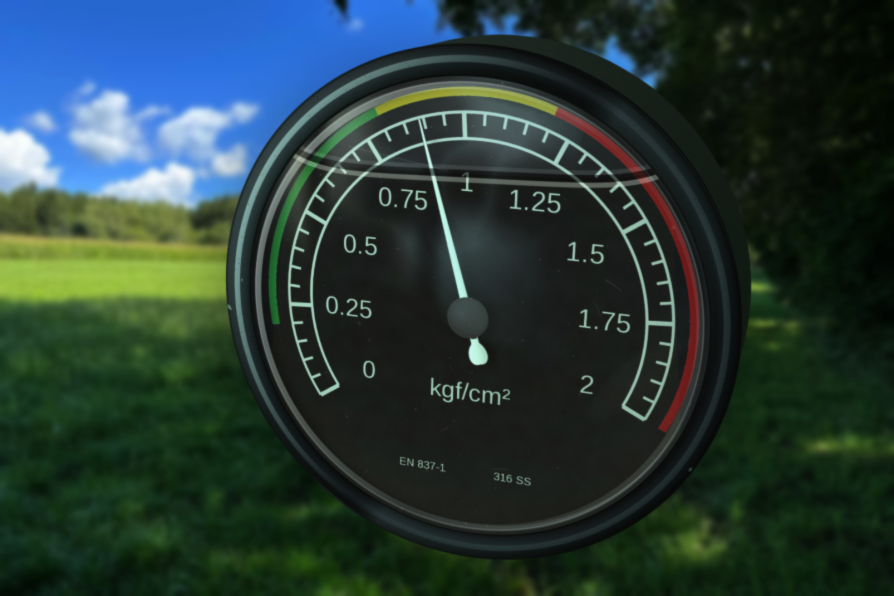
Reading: 0.9kg/cm²
